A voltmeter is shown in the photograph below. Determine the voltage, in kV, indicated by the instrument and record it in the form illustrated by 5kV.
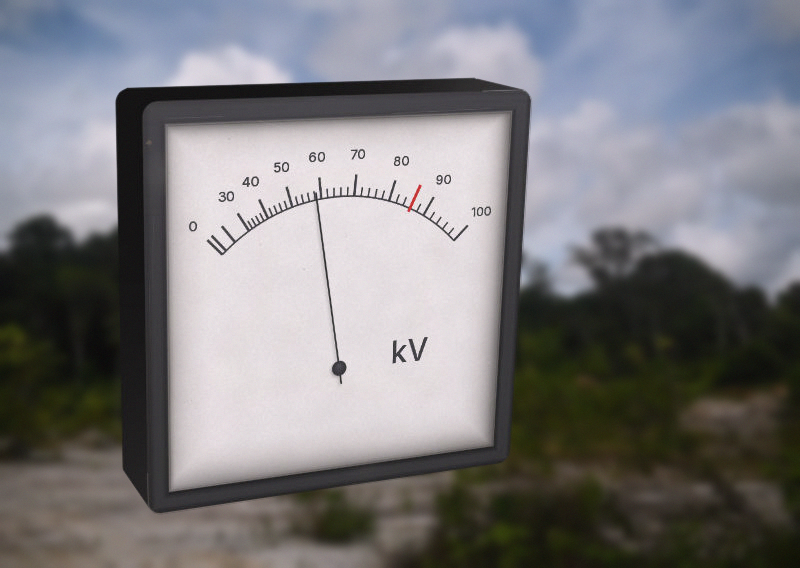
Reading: 58kV
